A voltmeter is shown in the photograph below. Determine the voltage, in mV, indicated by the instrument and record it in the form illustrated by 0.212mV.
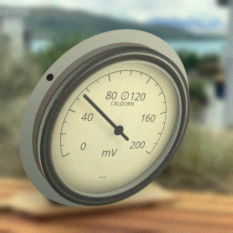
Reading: 55mV
